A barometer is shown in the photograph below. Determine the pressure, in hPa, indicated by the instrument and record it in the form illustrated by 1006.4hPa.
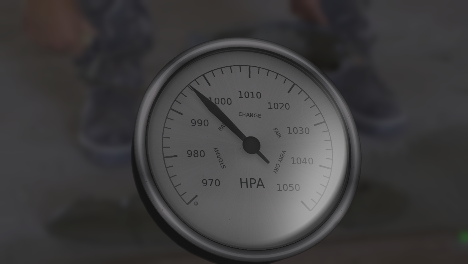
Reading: 996hPa
